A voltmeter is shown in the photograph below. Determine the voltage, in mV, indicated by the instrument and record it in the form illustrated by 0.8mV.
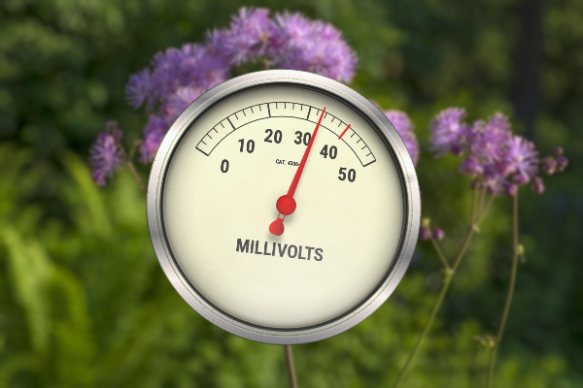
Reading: 33mV
